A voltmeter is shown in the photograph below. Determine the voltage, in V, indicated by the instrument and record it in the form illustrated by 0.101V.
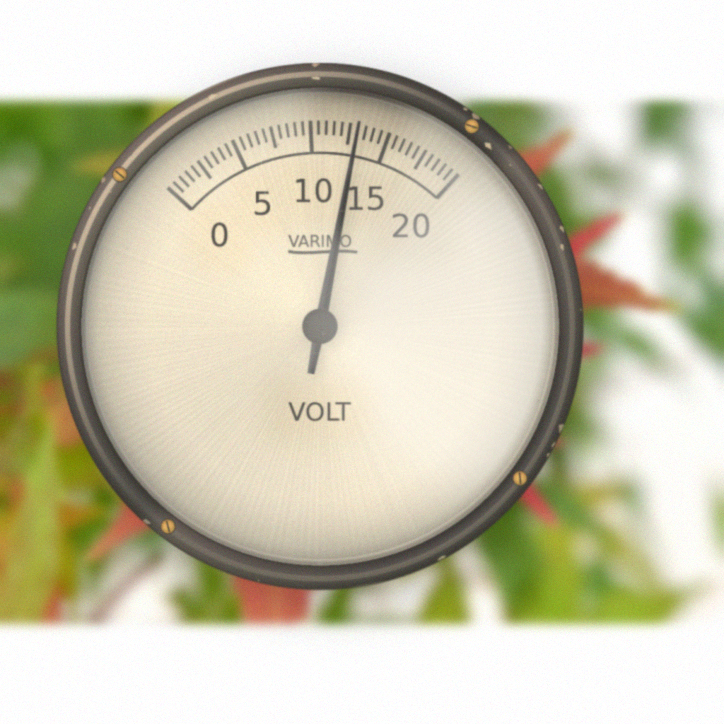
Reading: 13V
